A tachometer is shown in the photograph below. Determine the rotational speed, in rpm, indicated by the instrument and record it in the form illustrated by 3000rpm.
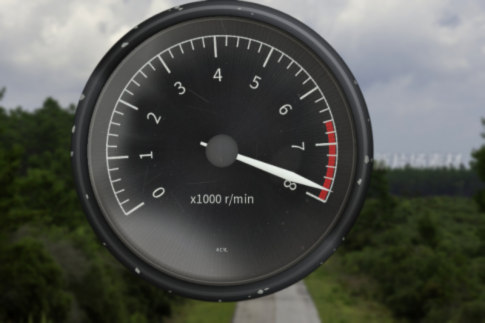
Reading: 7800rpm
